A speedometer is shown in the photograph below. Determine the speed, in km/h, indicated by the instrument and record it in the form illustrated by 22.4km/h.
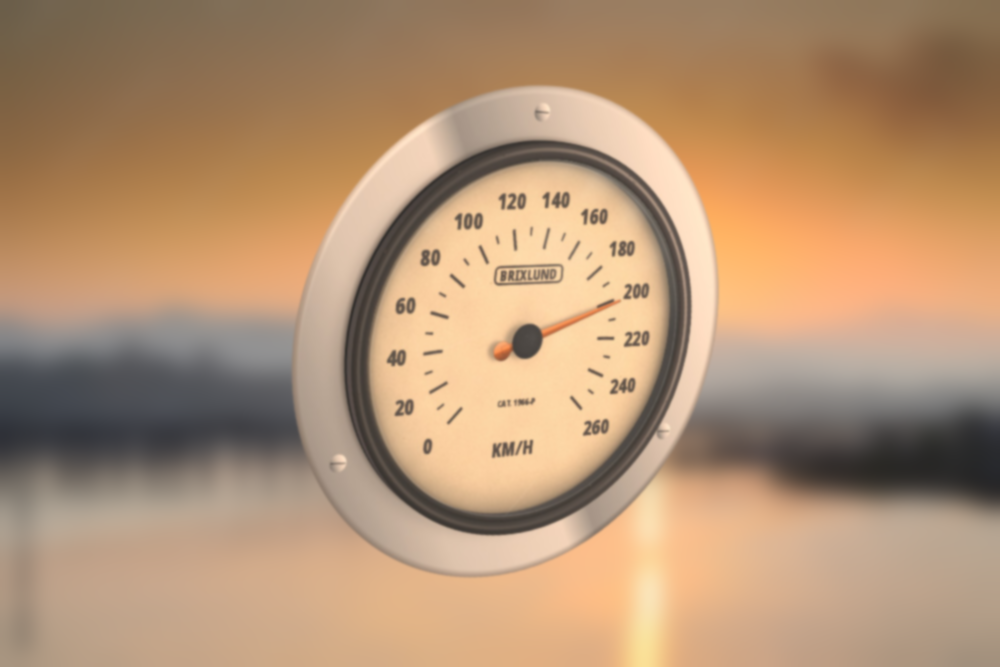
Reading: 200km/h
